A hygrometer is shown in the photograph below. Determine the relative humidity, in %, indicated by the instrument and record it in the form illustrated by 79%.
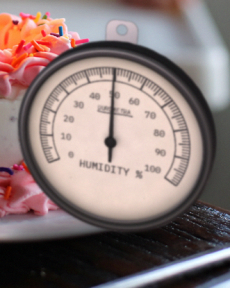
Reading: 50%
